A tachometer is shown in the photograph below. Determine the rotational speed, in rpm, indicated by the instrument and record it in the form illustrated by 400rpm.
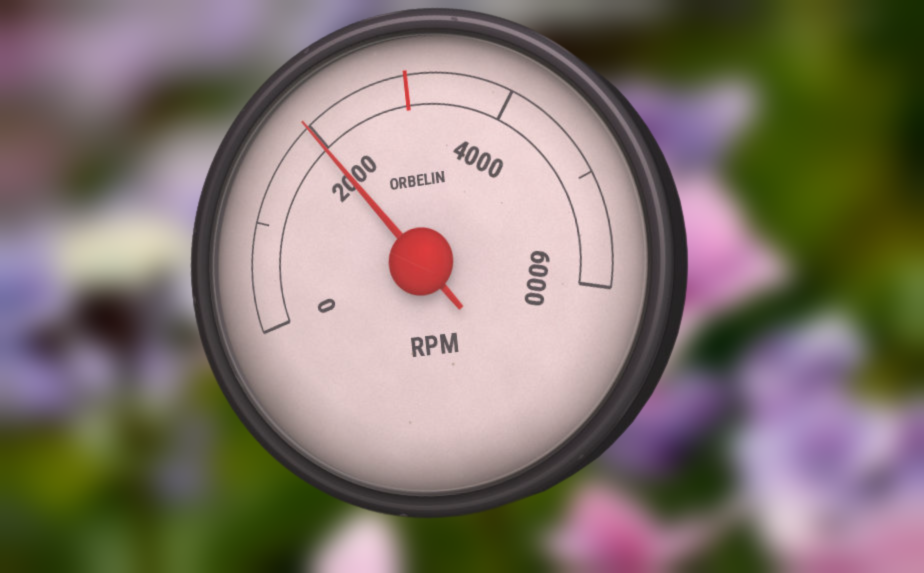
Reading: 2000rpm
